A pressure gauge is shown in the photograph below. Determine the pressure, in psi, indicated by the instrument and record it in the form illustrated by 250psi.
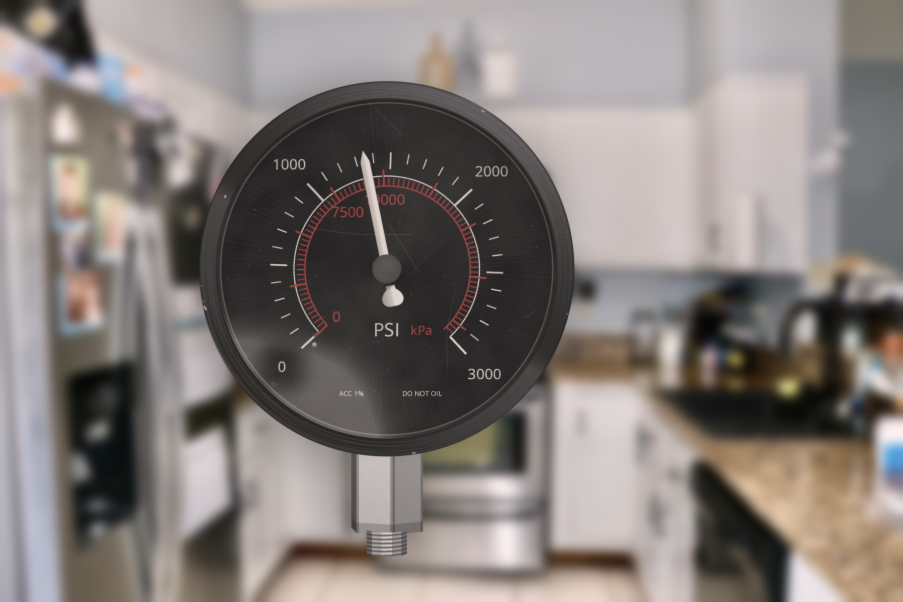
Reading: 1350psi
